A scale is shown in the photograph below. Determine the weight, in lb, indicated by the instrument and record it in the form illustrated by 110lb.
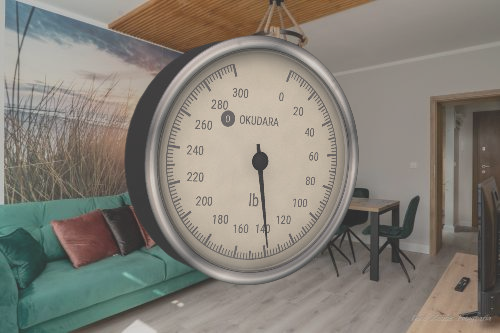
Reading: 140lb
